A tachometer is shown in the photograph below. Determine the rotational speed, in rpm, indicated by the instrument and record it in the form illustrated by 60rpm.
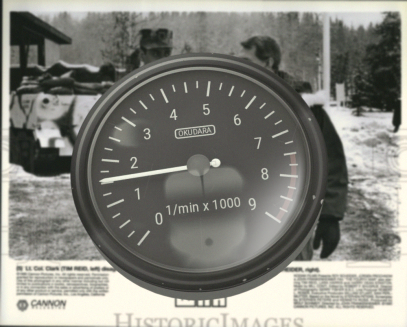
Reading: 1500rpm
